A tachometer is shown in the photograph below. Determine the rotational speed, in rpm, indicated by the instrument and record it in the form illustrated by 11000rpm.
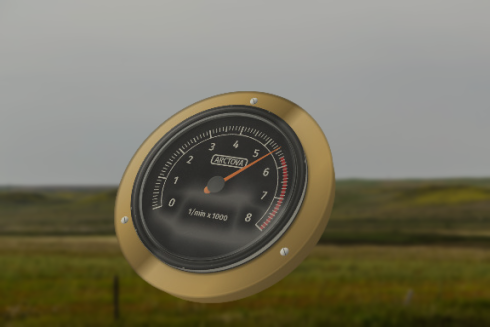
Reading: 5500rpm
